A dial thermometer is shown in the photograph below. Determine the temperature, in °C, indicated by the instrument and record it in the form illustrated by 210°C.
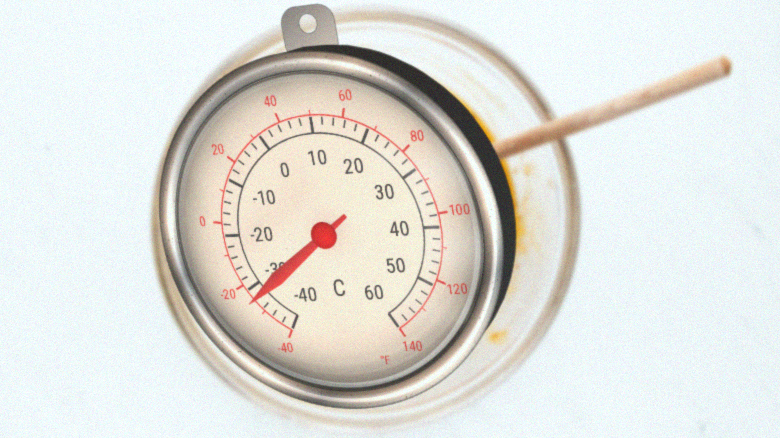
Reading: -32°C
